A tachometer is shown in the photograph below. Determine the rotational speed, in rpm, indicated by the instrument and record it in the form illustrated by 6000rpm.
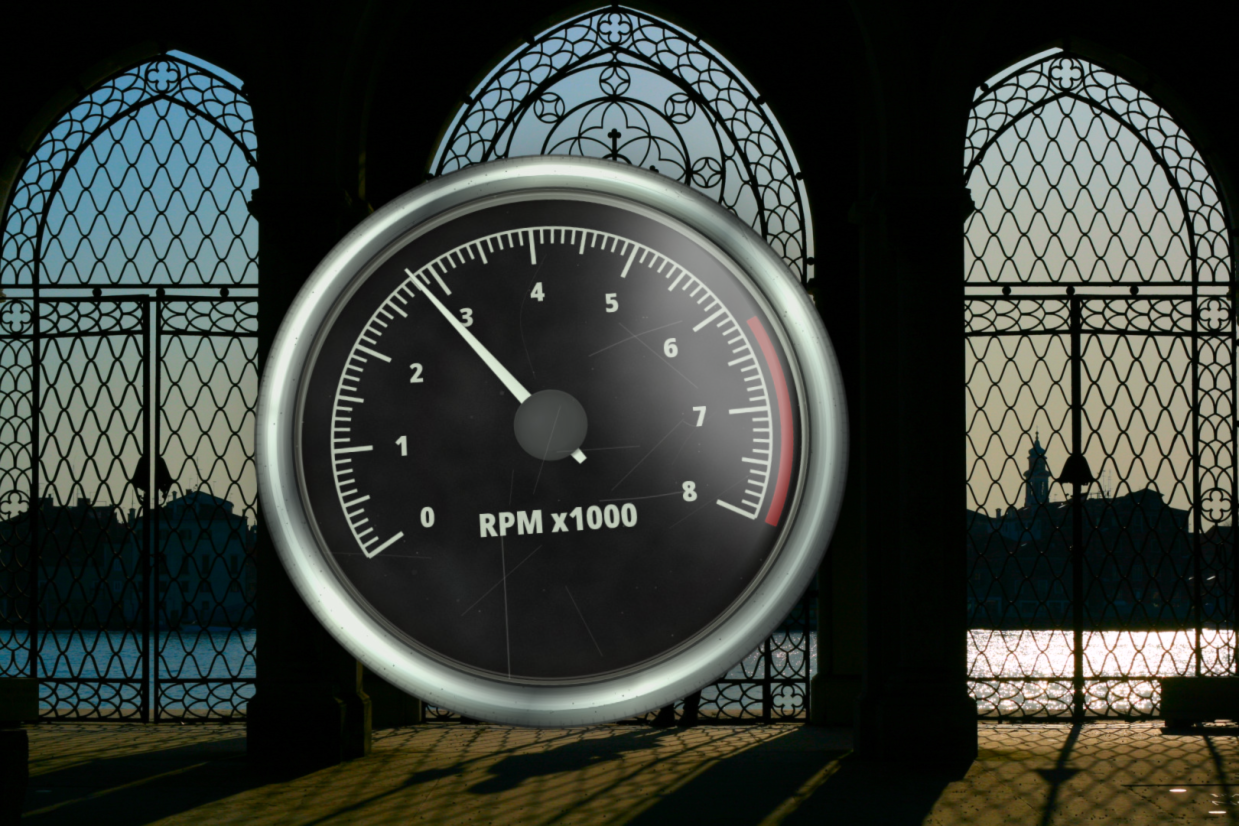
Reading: 2800rpm
